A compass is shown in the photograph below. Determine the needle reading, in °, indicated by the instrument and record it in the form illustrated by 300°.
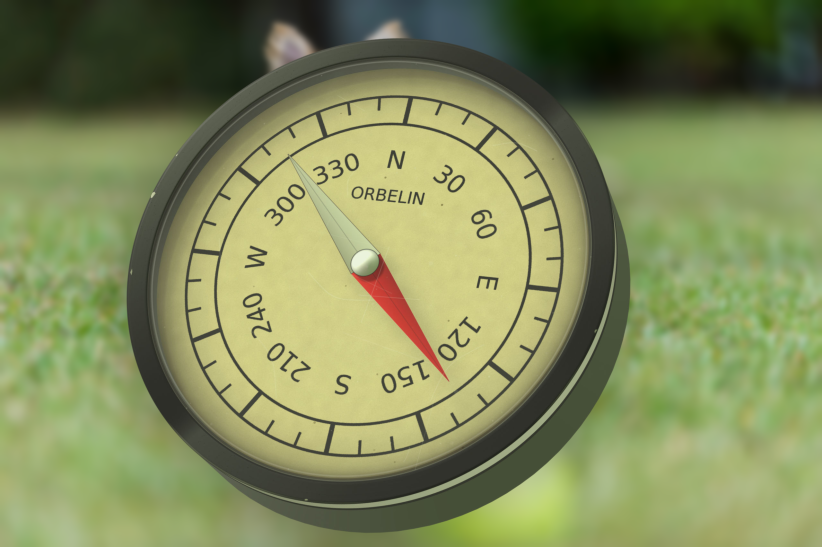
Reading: 135°
